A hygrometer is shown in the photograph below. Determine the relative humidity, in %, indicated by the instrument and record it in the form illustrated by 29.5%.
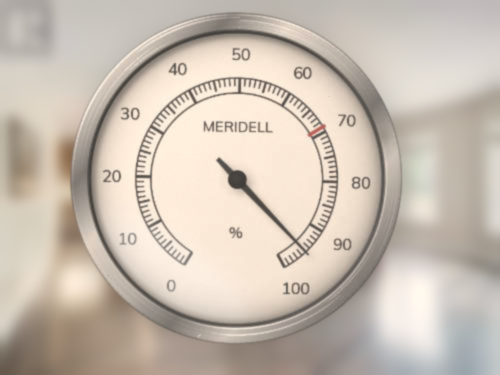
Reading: 95%
